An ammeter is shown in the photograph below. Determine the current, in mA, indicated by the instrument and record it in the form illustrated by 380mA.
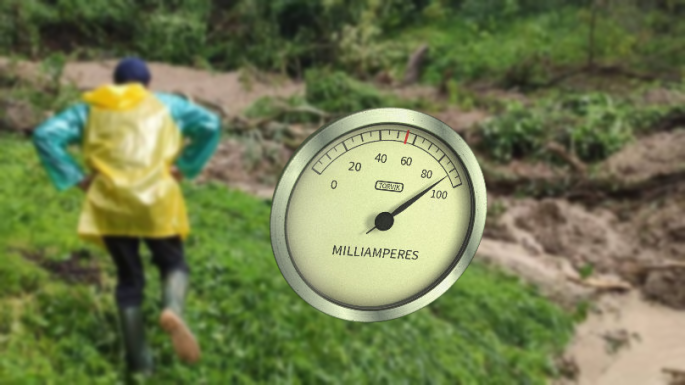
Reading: 90mA
